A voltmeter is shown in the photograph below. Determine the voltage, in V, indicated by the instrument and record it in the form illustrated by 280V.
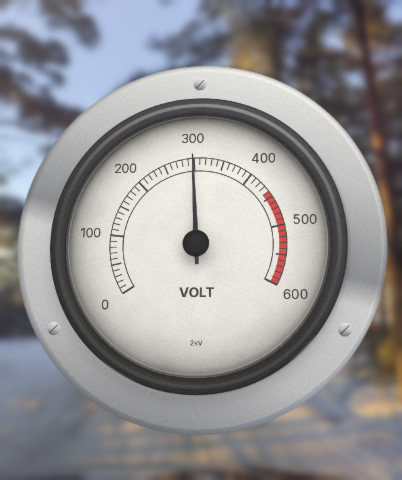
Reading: 300V
